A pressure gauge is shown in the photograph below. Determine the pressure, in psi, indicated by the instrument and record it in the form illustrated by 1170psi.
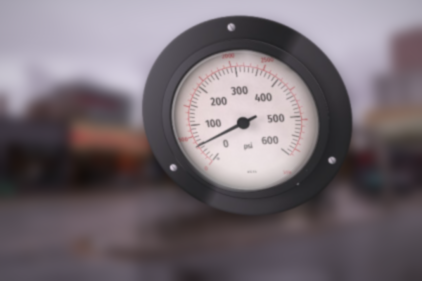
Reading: 50psi
